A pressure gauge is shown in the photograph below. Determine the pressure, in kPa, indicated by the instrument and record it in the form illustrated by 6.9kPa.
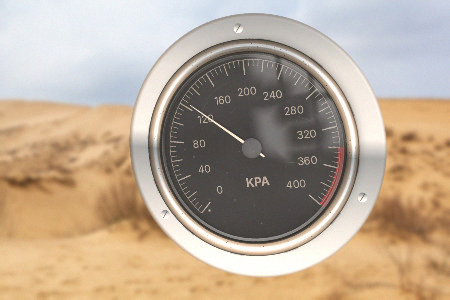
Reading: 125kPa
